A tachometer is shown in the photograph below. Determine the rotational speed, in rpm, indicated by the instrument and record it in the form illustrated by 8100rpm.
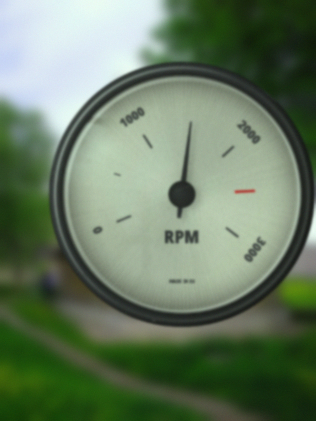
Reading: 1500rpm
